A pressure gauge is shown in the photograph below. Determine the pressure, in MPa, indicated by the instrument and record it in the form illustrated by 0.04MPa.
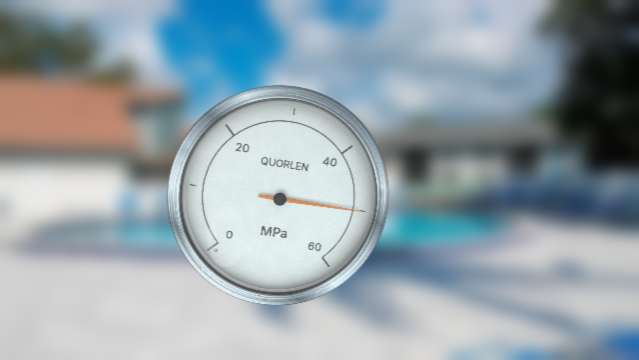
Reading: 50MPa
